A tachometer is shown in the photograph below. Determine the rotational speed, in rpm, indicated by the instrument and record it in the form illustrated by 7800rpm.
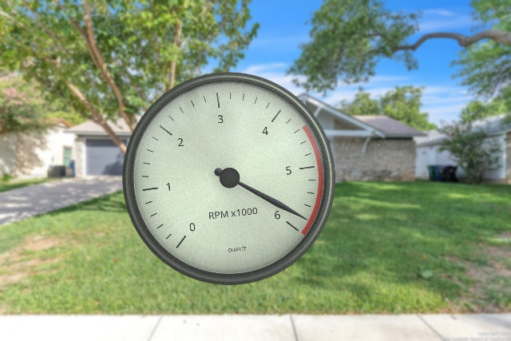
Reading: 5800rpm
